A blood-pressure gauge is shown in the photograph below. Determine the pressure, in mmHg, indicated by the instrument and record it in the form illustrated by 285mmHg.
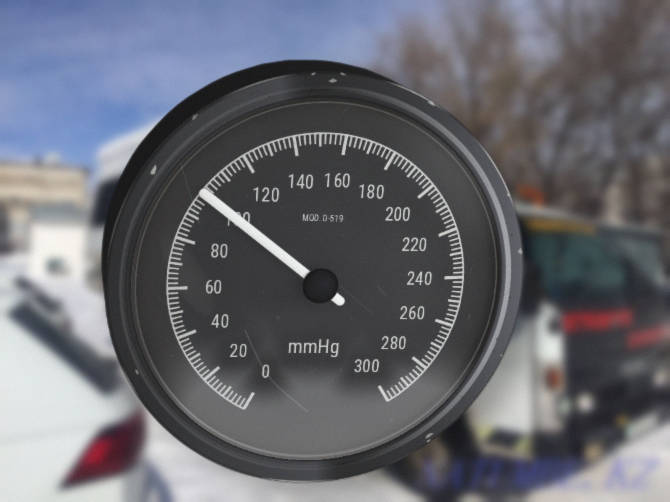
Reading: 100mmHg
